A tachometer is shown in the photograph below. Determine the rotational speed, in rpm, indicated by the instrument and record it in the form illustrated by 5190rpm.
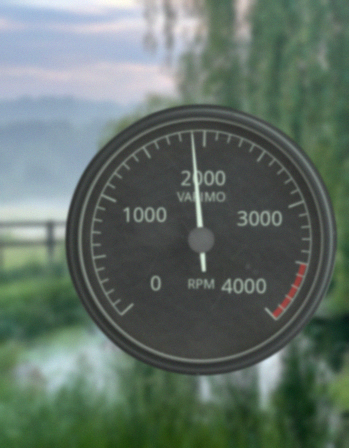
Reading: 1900rpm
